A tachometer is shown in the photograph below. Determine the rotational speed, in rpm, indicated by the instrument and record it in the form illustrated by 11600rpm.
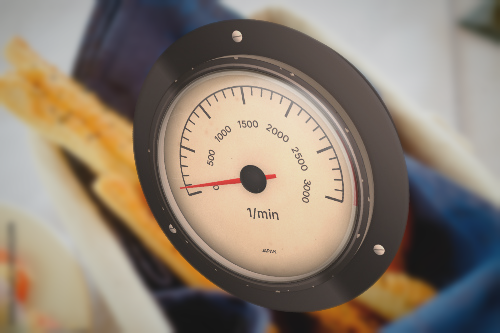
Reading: 100rpm
